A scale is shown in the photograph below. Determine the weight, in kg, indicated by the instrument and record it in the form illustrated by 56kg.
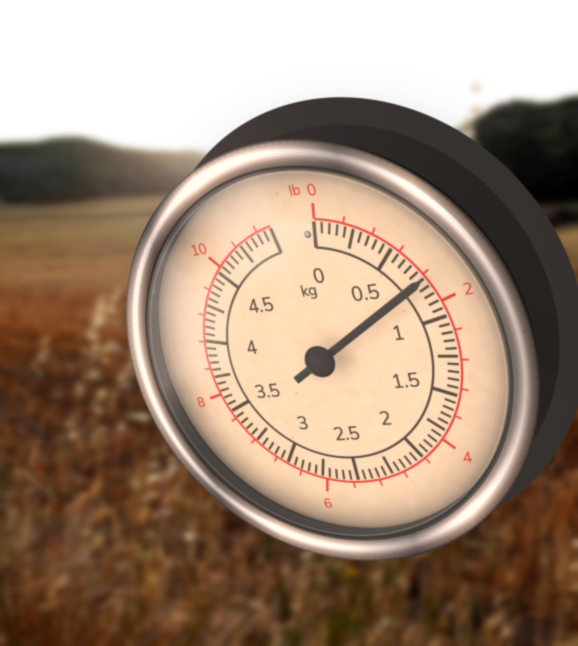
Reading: 0.75kg
